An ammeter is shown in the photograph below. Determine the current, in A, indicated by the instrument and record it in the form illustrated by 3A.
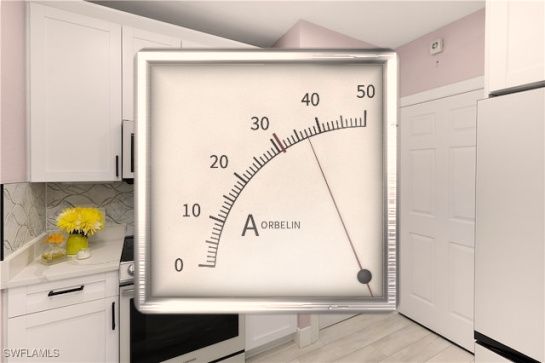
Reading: 37A
